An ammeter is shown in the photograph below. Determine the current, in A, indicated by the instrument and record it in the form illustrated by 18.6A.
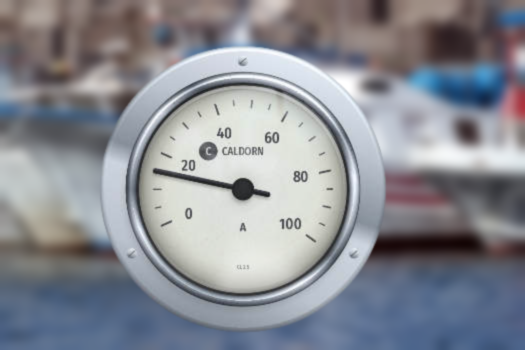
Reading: 15A
